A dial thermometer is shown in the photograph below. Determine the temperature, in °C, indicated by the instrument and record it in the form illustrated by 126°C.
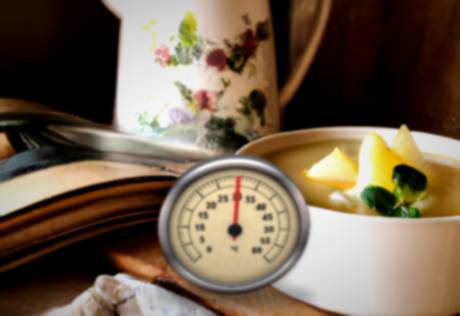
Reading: 30°C
